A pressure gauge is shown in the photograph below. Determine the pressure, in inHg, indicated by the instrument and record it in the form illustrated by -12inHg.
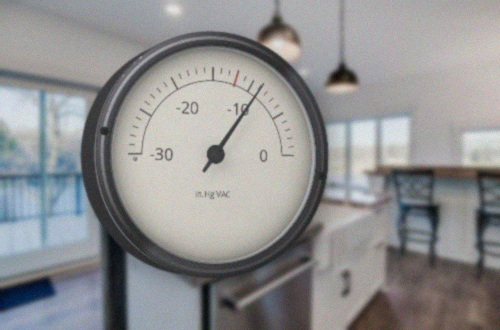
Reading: -9inHg
